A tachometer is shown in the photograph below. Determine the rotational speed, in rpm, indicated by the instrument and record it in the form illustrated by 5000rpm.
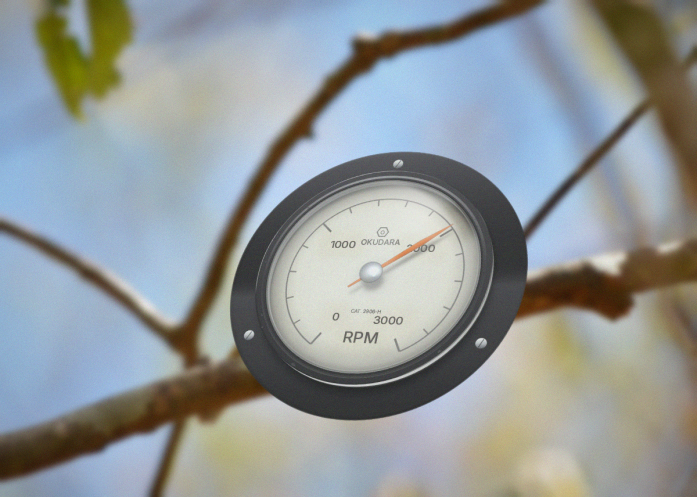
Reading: 2000rpm
